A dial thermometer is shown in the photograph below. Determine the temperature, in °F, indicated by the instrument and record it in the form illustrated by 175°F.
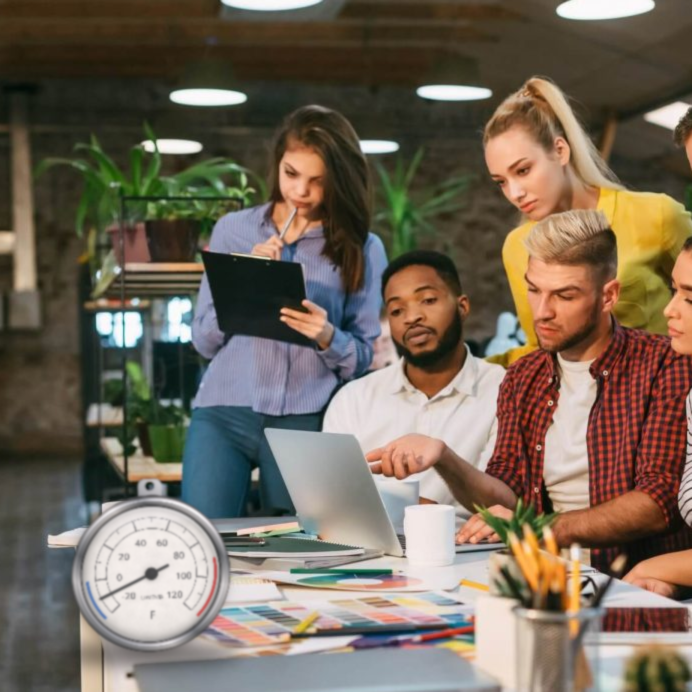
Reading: -10°F
